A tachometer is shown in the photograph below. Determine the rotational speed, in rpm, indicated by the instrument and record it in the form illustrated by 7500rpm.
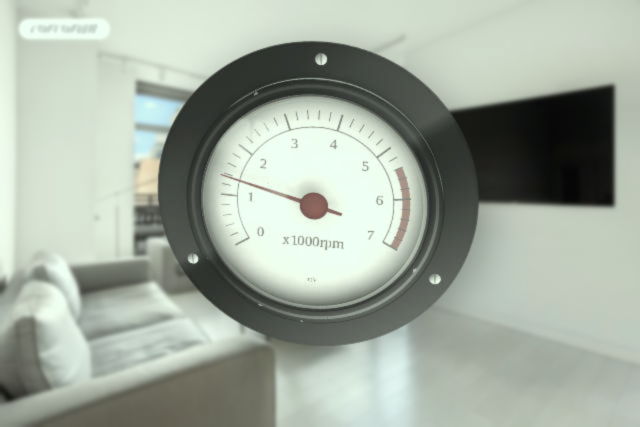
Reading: 1400rpm
